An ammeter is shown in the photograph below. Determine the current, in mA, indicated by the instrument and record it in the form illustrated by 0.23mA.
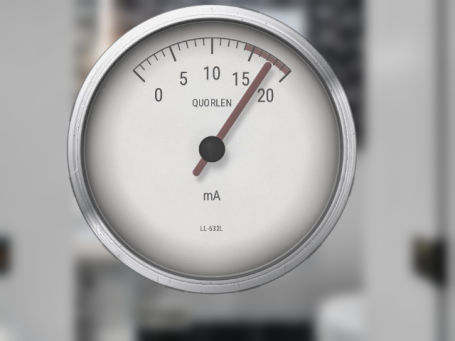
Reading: 17.5mA
